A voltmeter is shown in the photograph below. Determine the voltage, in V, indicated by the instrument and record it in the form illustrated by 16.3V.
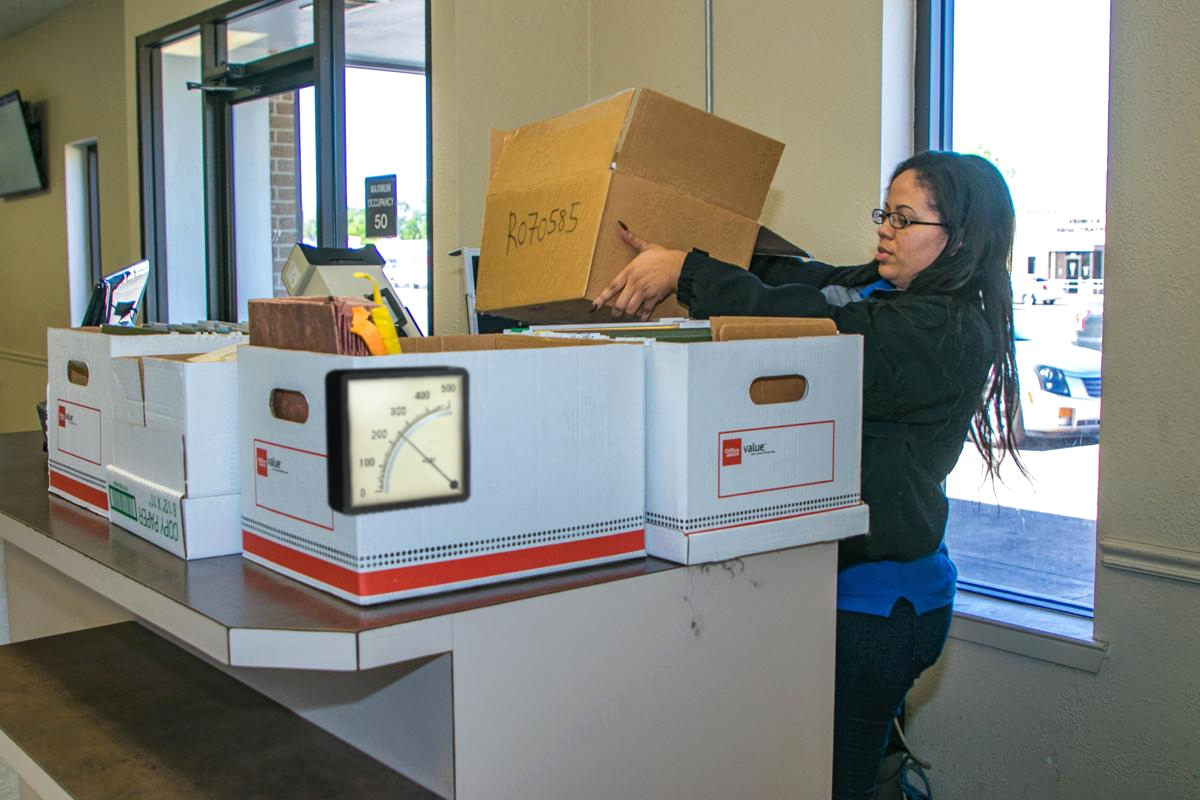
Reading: 250V
